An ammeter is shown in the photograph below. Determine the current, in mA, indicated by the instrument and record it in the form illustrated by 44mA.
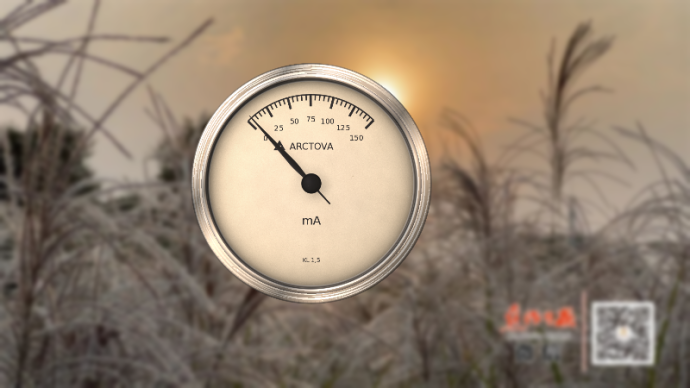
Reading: 5mA
